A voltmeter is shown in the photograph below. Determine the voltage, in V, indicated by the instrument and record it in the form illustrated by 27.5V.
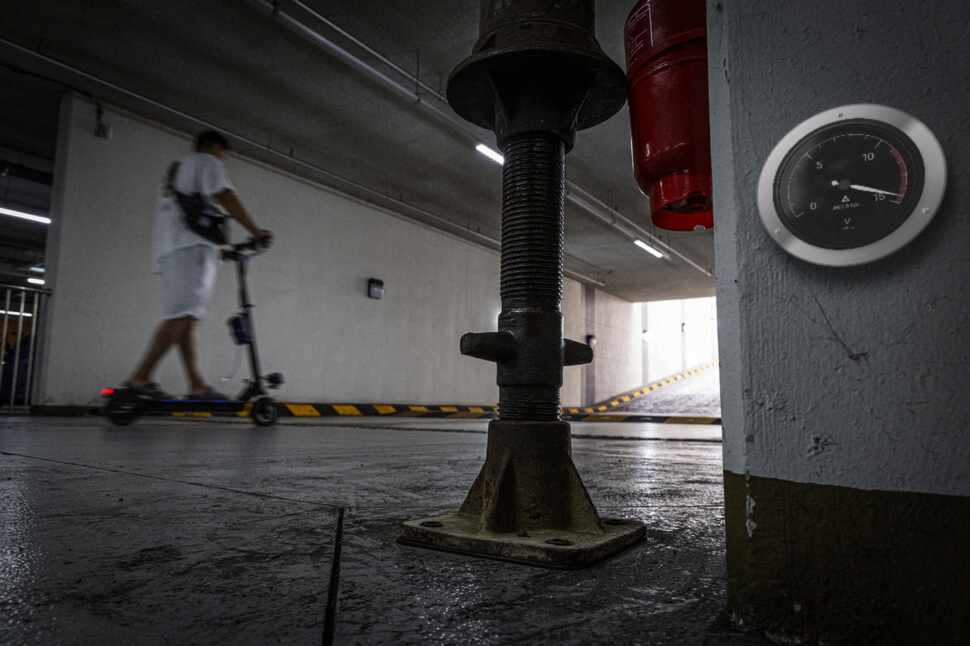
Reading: 14.5V
